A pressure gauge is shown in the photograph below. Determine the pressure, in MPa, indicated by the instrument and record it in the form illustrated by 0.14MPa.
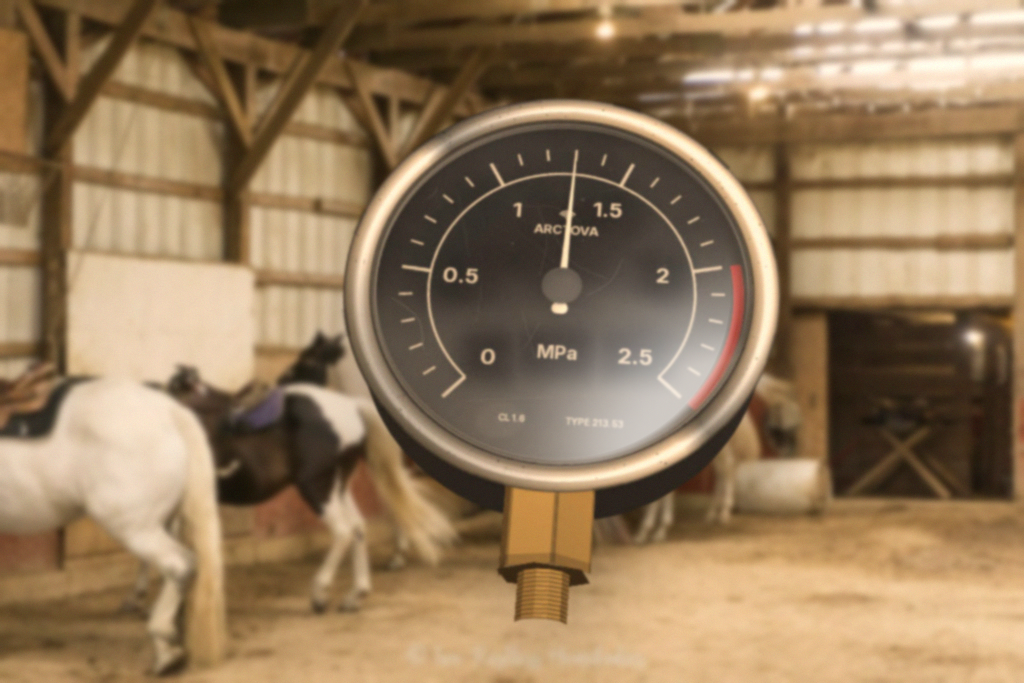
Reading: 1.3MPa
